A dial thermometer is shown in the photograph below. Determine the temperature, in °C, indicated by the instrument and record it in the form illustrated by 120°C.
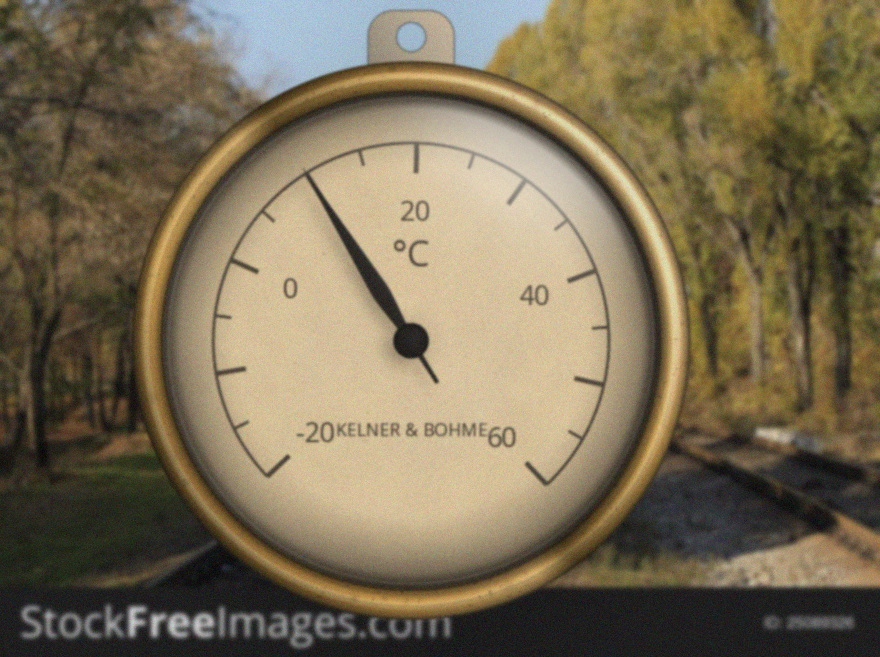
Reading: 10°C
